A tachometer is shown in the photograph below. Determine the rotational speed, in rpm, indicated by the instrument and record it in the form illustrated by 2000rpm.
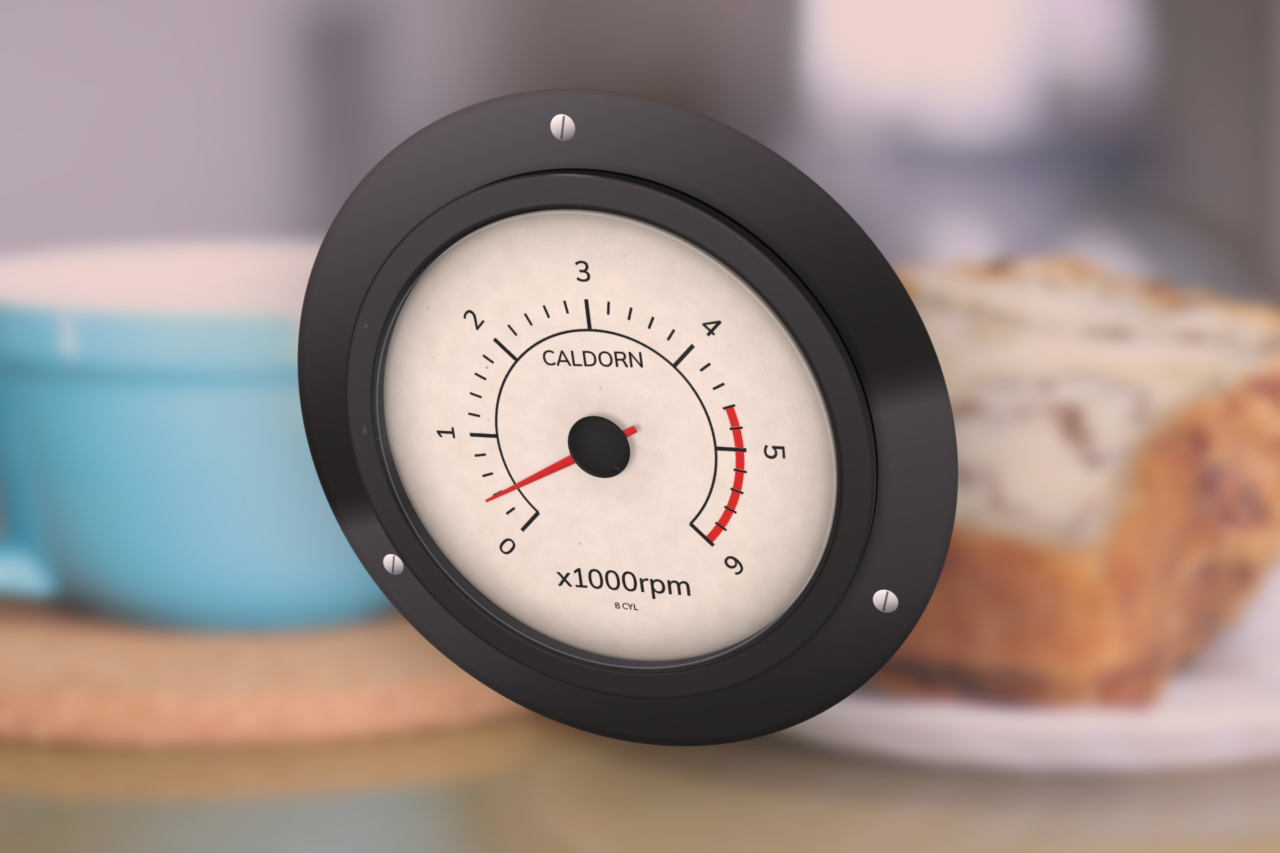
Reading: 400rpm
